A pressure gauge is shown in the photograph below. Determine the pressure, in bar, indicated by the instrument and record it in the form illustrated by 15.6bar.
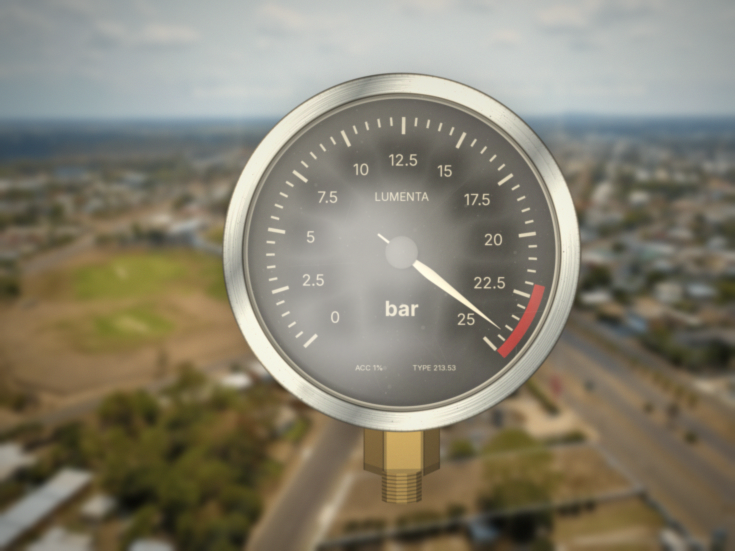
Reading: 24.25bar
